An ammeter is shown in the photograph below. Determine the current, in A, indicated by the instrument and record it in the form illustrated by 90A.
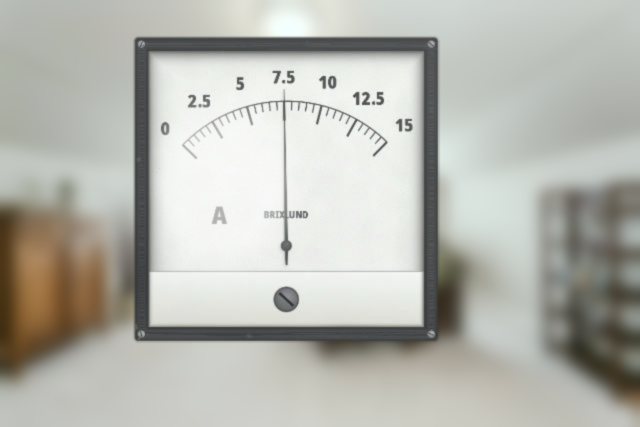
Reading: 7.5A
